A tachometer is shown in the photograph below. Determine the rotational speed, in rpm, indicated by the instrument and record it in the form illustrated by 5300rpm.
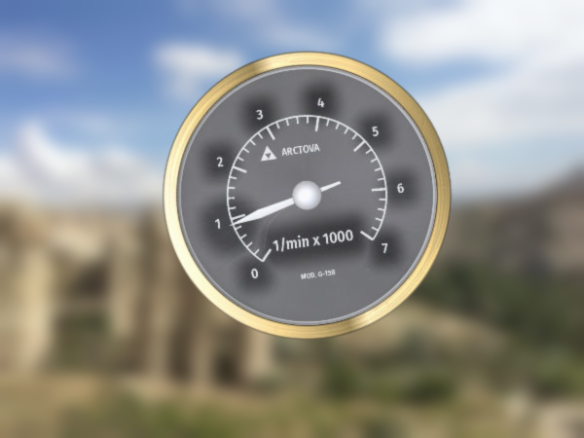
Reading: 900rpm
